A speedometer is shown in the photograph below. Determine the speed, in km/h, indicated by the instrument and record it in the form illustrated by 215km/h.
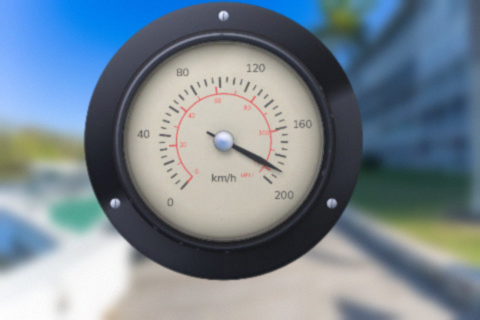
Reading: 190km/h
